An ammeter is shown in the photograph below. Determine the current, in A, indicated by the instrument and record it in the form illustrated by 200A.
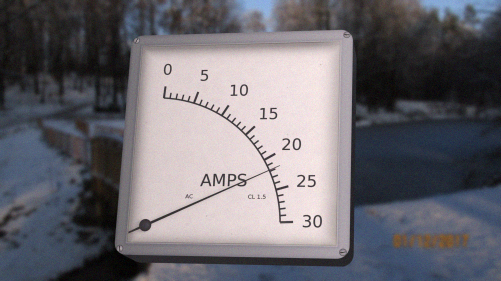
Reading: 22A
